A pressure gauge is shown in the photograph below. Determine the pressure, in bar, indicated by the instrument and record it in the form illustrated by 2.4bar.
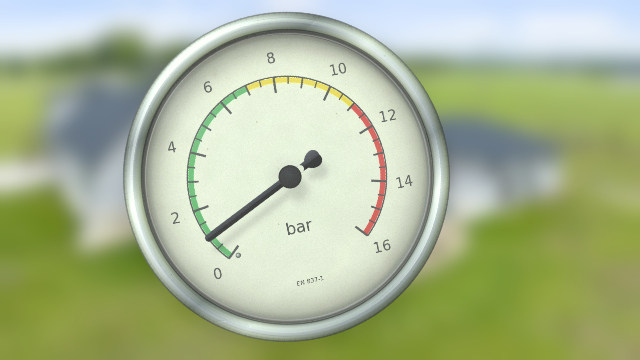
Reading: 1bar
